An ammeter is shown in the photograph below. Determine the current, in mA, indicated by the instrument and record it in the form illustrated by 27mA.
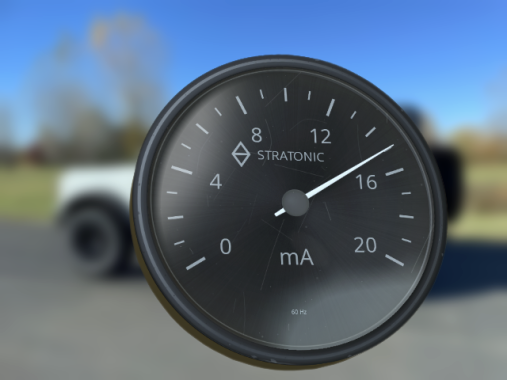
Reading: 15mA
